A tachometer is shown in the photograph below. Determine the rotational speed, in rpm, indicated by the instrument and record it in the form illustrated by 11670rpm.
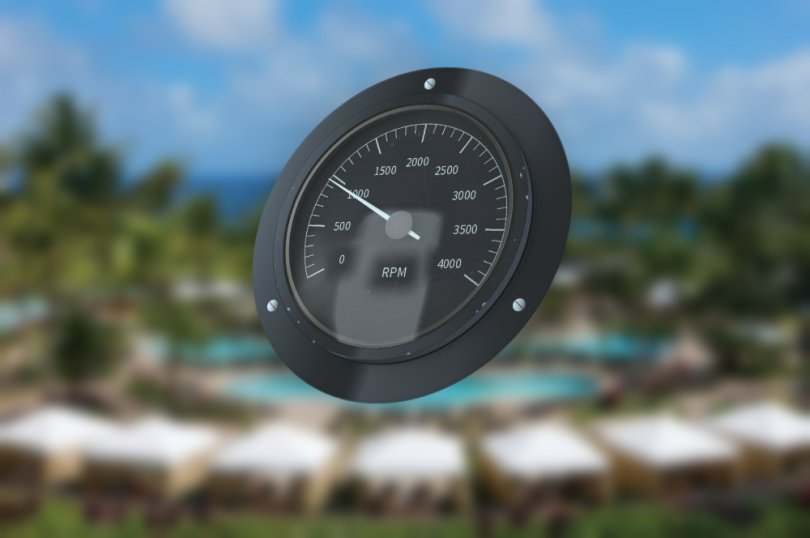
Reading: 950rpm
